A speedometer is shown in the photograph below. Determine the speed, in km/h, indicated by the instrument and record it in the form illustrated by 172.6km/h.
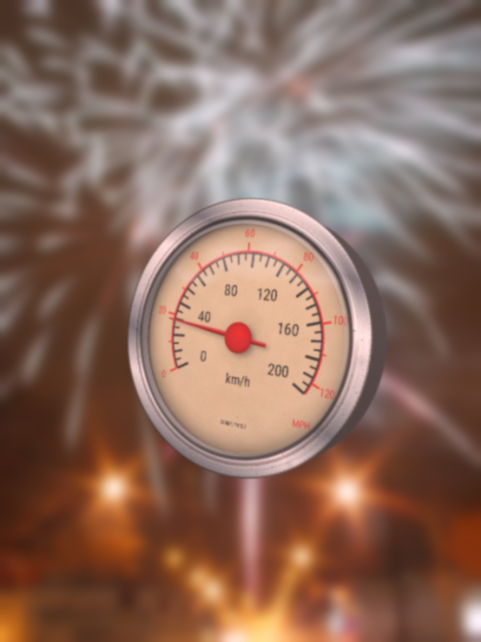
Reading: 30km/h
